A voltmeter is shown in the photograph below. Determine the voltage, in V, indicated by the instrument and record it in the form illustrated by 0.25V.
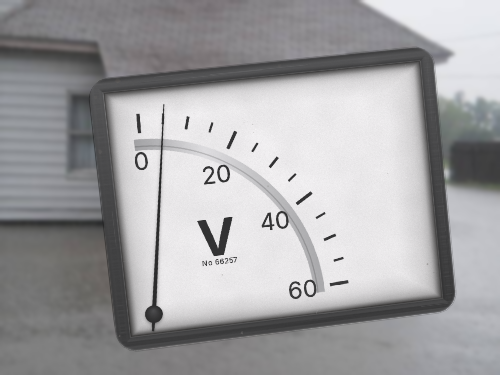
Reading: 5V
